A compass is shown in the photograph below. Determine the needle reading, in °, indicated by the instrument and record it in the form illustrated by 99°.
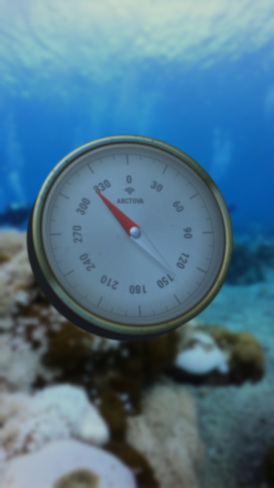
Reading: 320°
